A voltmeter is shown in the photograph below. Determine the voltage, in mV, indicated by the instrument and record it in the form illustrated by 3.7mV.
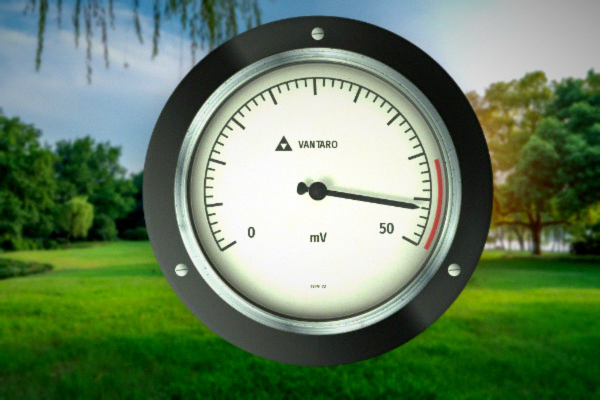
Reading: 46mV
